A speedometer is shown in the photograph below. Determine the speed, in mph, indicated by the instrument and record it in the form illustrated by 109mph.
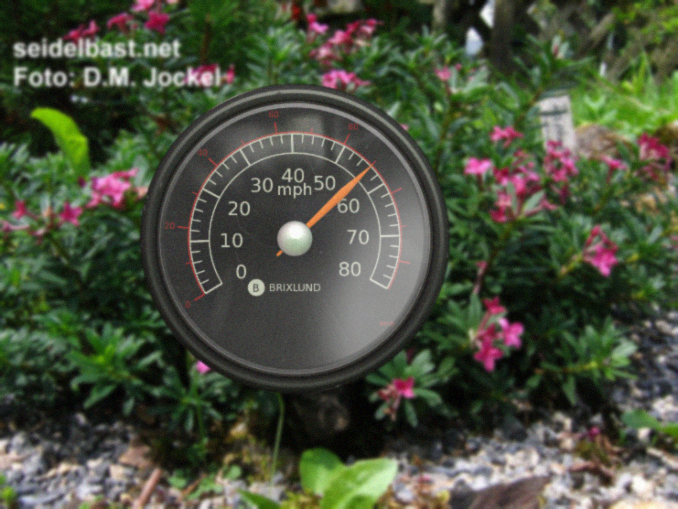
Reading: 56mph
